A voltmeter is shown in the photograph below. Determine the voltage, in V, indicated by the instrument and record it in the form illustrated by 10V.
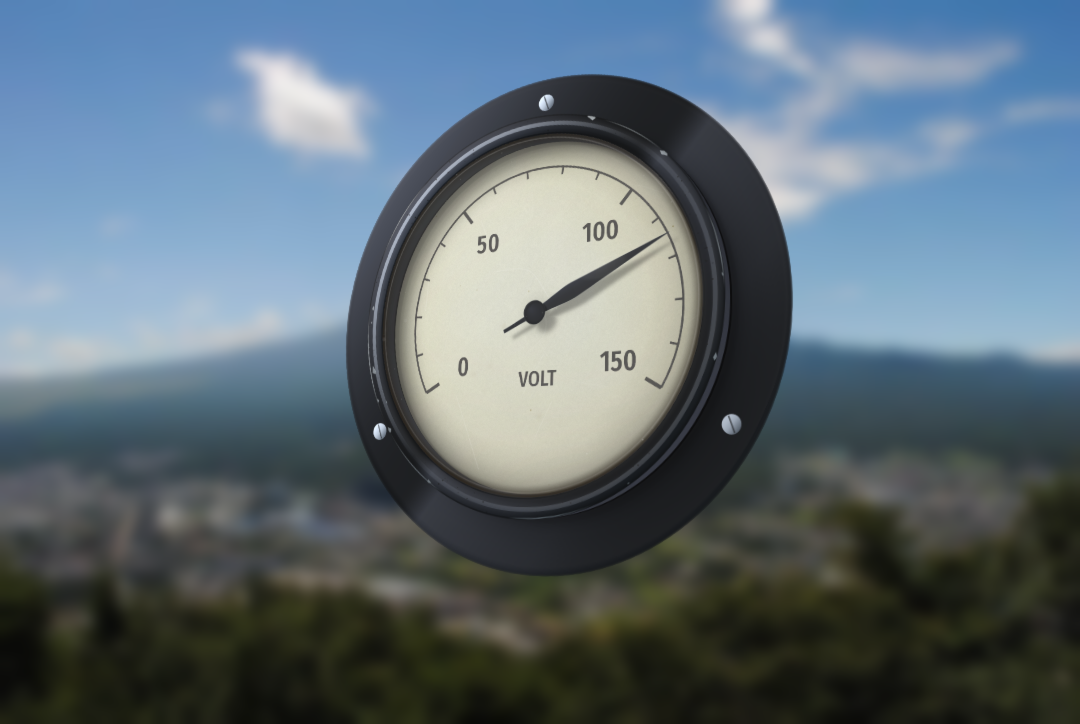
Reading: 115V
